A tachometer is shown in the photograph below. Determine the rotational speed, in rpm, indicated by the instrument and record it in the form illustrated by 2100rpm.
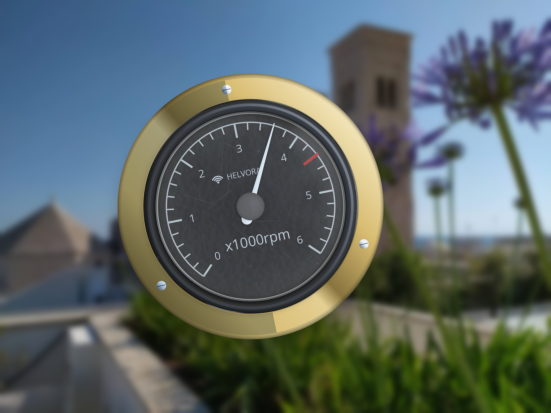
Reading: 3600rpm
